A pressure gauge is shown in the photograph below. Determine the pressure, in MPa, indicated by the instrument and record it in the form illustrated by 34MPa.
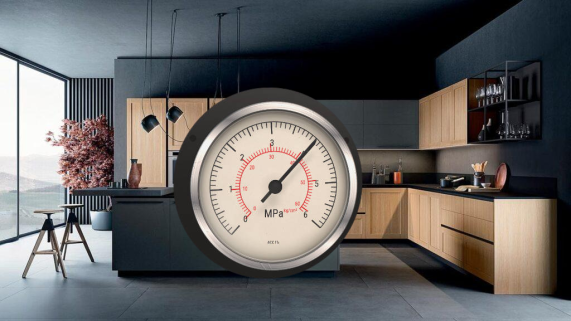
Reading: 4MPa
